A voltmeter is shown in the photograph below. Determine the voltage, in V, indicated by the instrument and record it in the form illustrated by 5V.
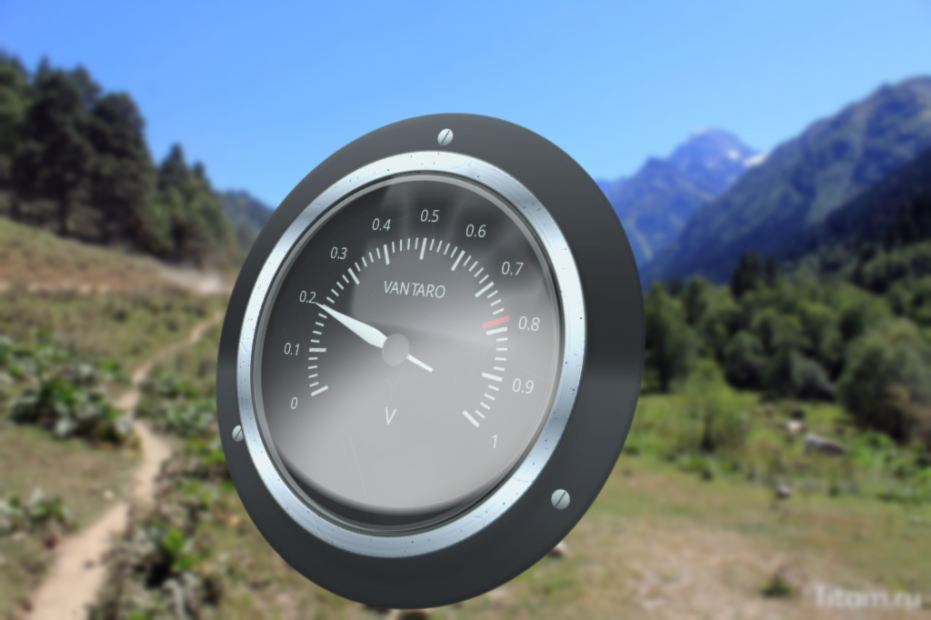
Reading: 0.2V
